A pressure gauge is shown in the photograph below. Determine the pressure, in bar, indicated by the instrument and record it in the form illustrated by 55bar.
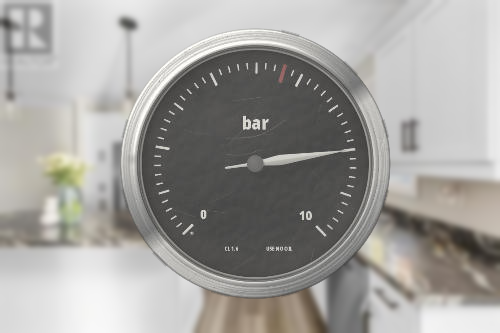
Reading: 8bar
